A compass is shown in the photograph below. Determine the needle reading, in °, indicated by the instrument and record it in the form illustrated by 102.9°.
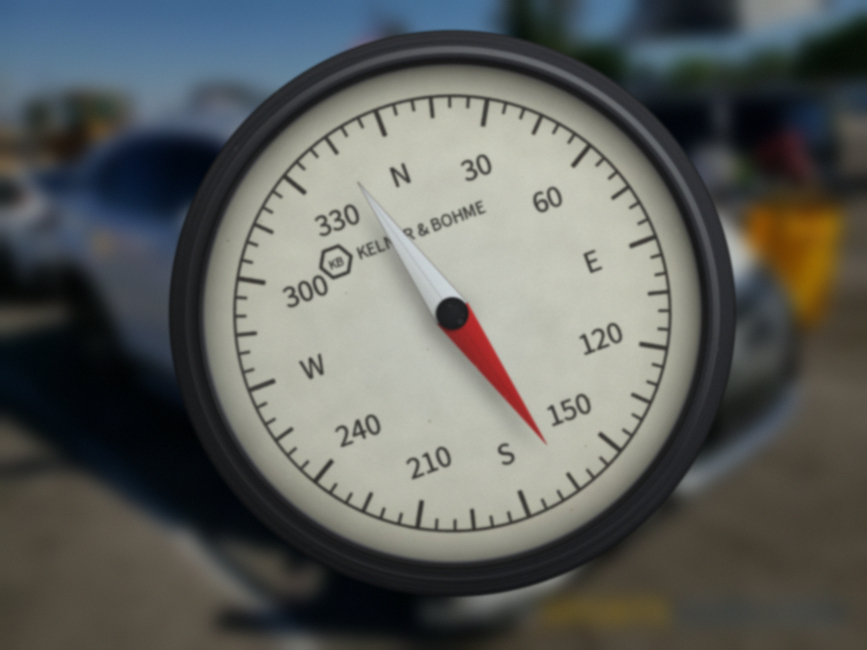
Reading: 165°
